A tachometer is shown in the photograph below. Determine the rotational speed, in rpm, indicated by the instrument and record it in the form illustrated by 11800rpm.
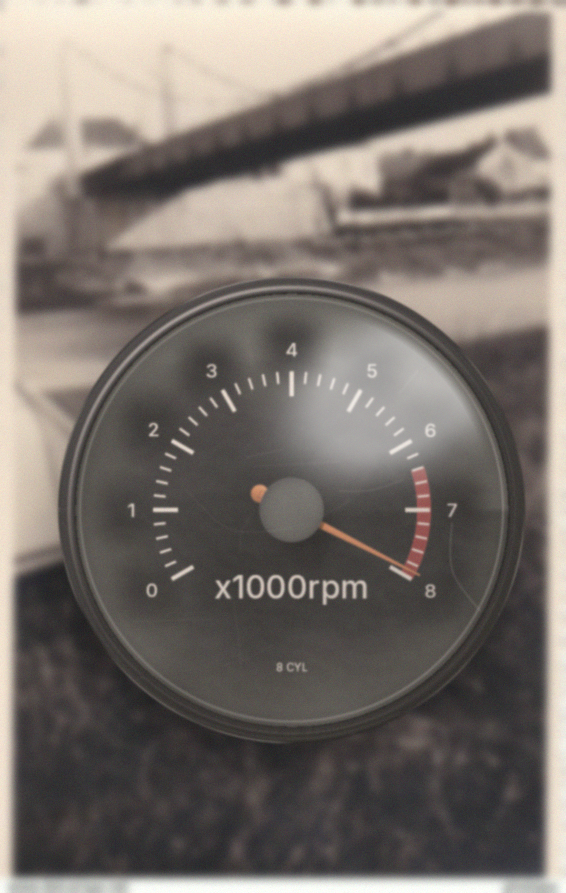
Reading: 7900rpm
